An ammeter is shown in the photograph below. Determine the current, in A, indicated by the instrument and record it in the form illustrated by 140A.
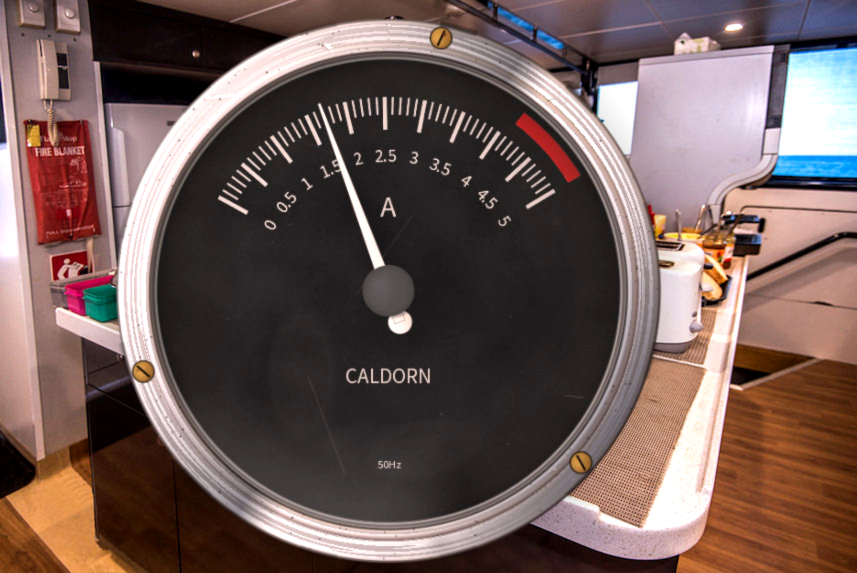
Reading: 1.7A
